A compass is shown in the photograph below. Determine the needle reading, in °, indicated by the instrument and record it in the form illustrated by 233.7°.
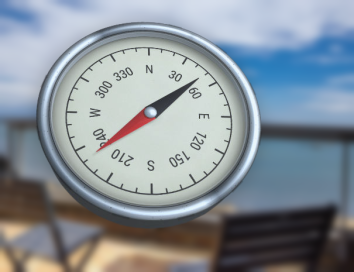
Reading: 230°
